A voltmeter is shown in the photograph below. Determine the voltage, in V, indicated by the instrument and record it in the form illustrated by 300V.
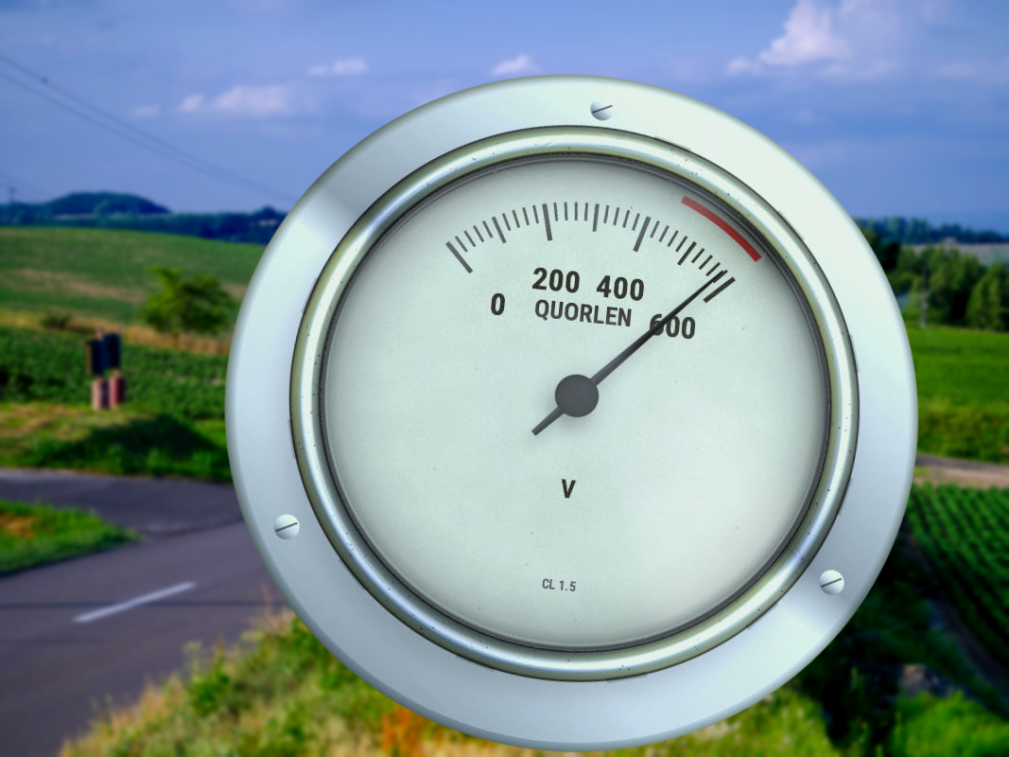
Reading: 580V
